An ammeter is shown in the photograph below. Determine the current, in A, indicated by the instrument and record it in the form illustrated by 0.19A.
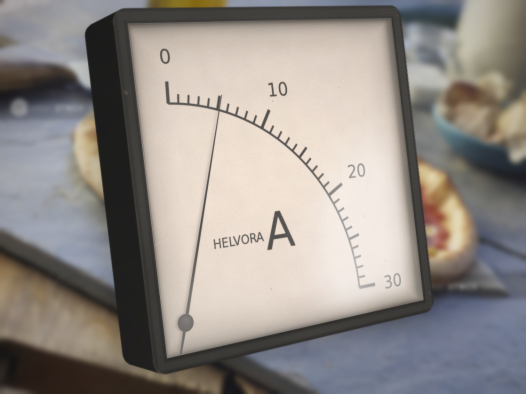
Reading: 5A
